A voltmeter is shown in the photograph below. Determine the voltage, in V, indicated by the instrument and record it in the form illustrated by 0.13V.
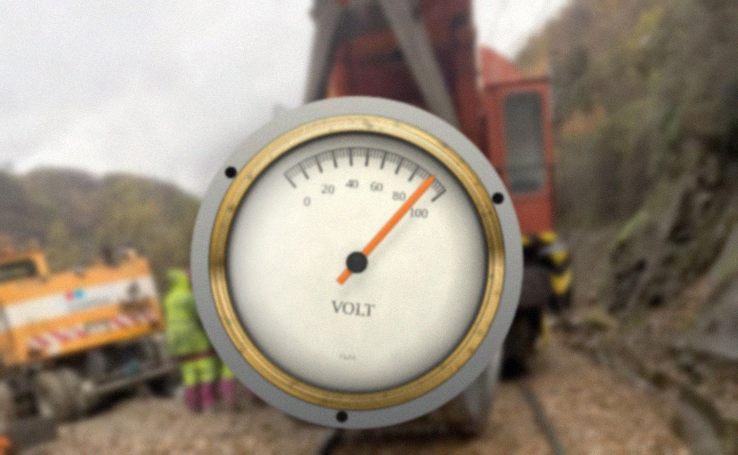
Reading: 90V
